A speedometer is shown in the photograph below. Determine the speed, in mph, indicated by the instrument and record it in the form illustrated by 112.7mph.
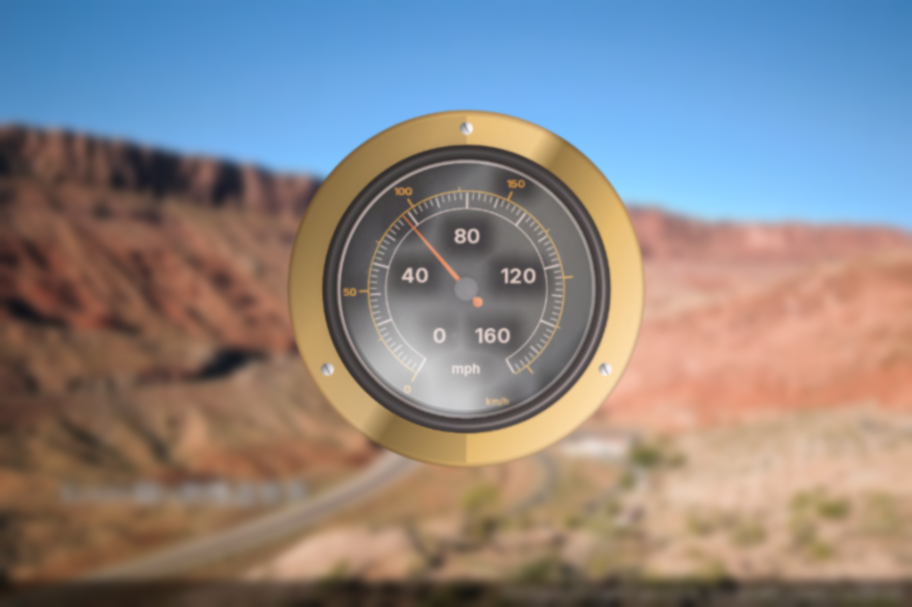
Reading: 58mph
